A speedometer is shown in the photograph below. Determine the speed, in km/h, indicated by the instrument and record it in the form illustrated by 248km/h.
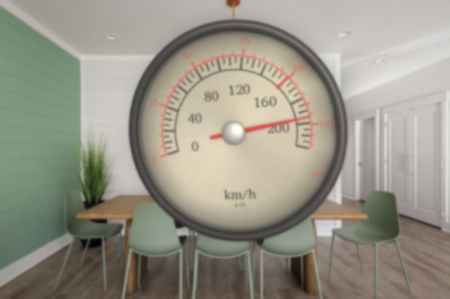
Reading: 195km/h
